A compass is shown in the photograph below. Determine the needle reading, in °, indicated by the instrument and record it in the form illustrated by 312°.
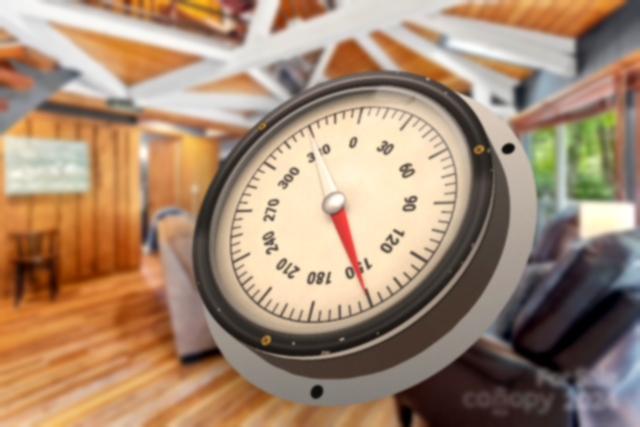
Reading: 150°
